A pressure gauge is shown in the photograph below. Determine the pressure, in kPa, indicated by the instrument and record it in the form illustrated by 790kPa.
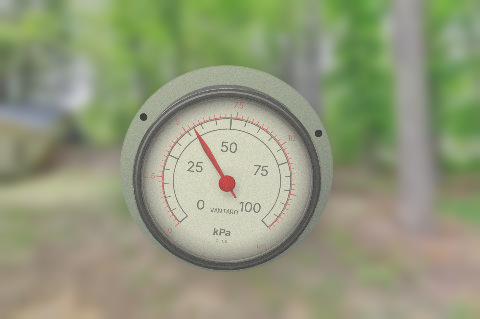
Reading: 37.5kPa
